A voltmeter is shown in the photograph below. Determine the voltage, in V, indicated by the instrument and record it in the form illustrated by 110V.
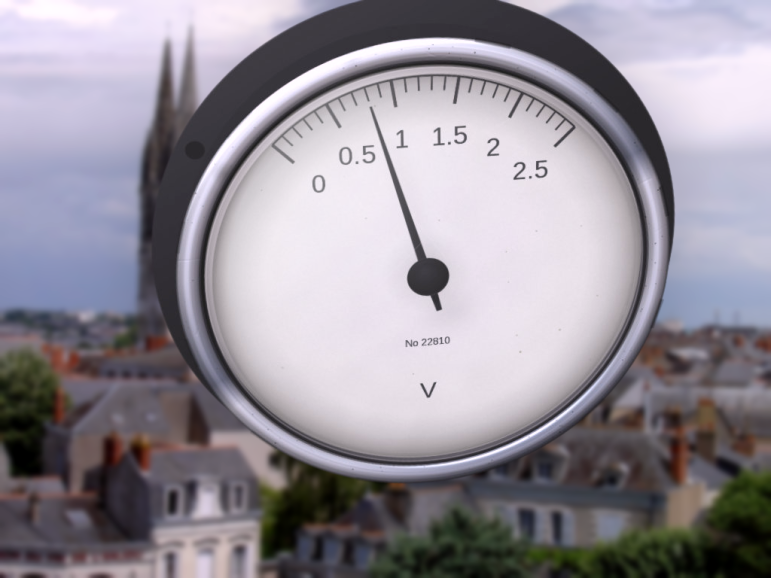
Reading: 0.8V
